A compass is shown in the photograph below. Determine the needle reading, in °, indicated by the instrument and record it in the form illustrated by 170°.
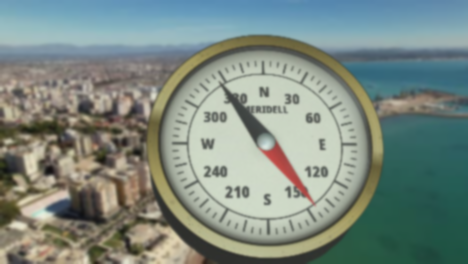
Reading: 145°
